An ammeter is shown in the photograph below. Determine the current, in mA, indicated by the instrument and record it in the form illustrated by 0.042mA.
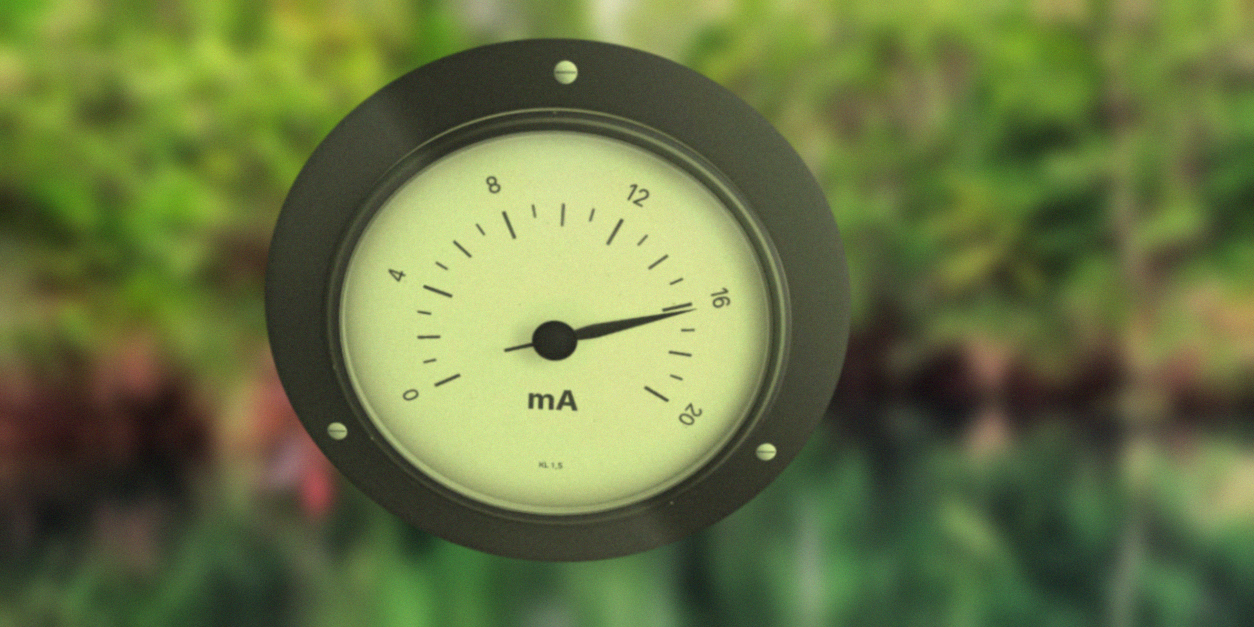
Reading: 16mA
